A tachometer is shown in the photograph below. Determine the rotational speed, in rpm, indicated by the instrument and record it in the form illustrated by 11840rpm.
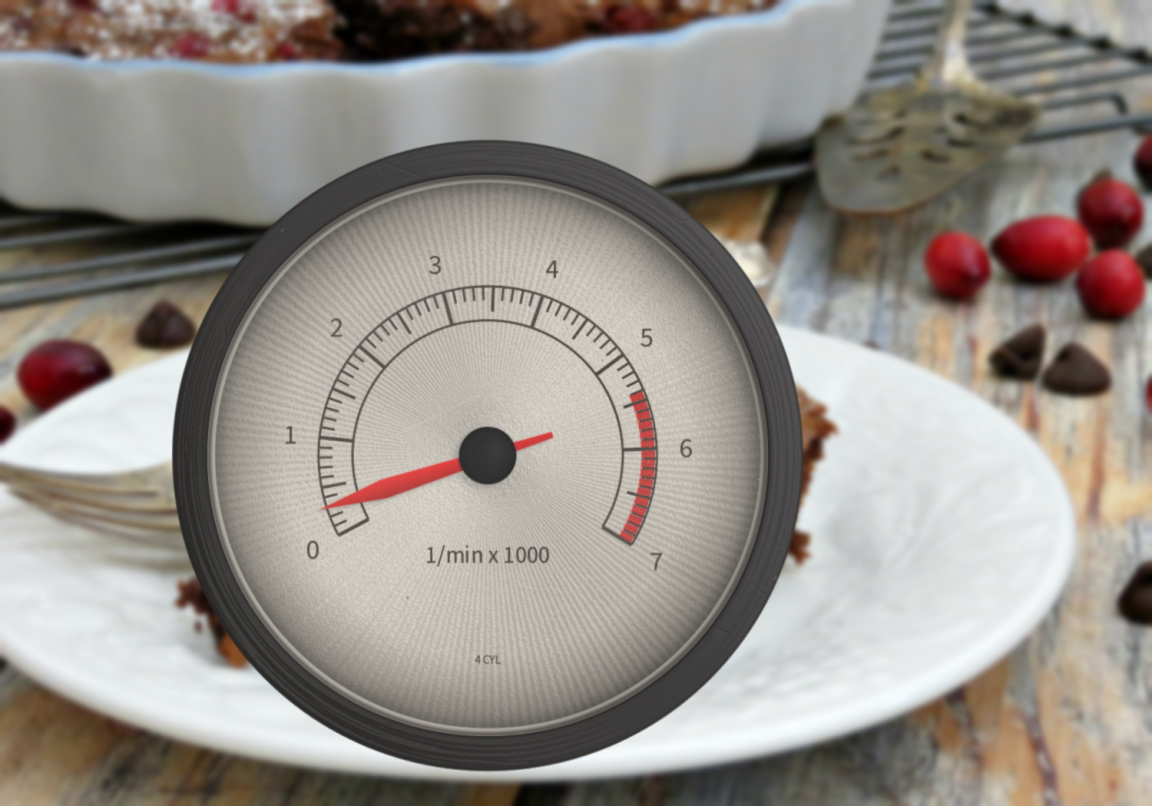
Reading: 300rpm
